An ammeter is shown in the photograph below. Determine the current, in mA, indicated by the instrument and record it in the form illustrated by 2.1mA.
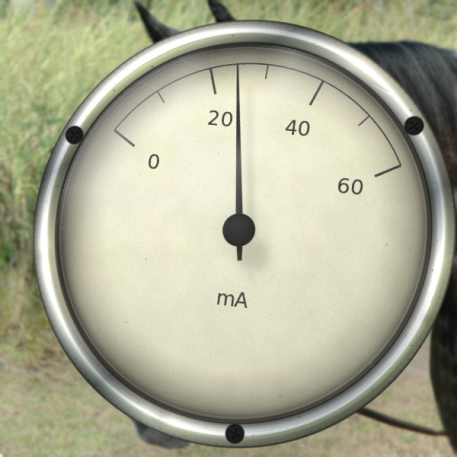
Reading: 25mA
